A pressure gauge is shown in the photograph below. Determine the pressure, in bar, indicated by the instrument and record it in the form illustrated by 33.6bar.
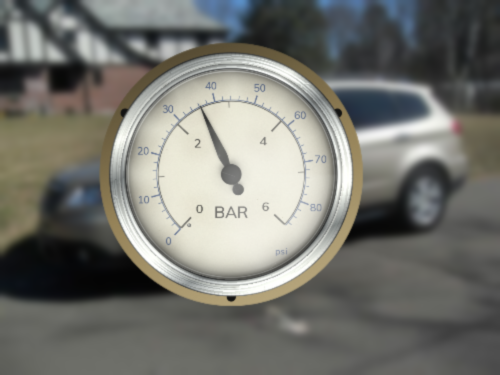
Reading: 2.5bar
